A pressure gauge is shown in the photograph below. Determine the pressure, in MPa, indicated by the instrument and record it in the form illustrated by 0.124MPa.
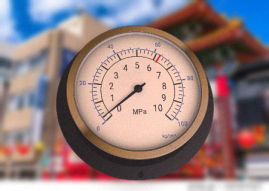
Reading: 0.2MPa
